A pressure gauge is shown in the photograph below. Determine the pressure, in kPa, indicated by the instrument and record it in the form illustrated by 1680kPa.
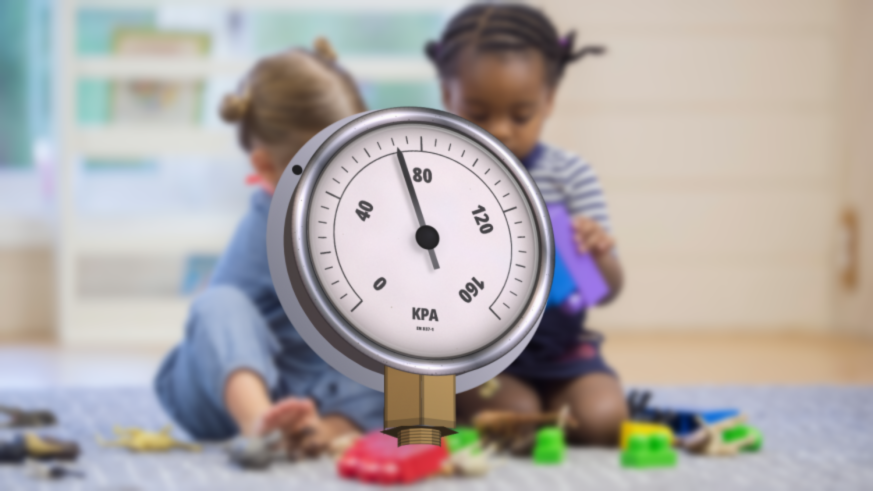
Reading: 70kPa
